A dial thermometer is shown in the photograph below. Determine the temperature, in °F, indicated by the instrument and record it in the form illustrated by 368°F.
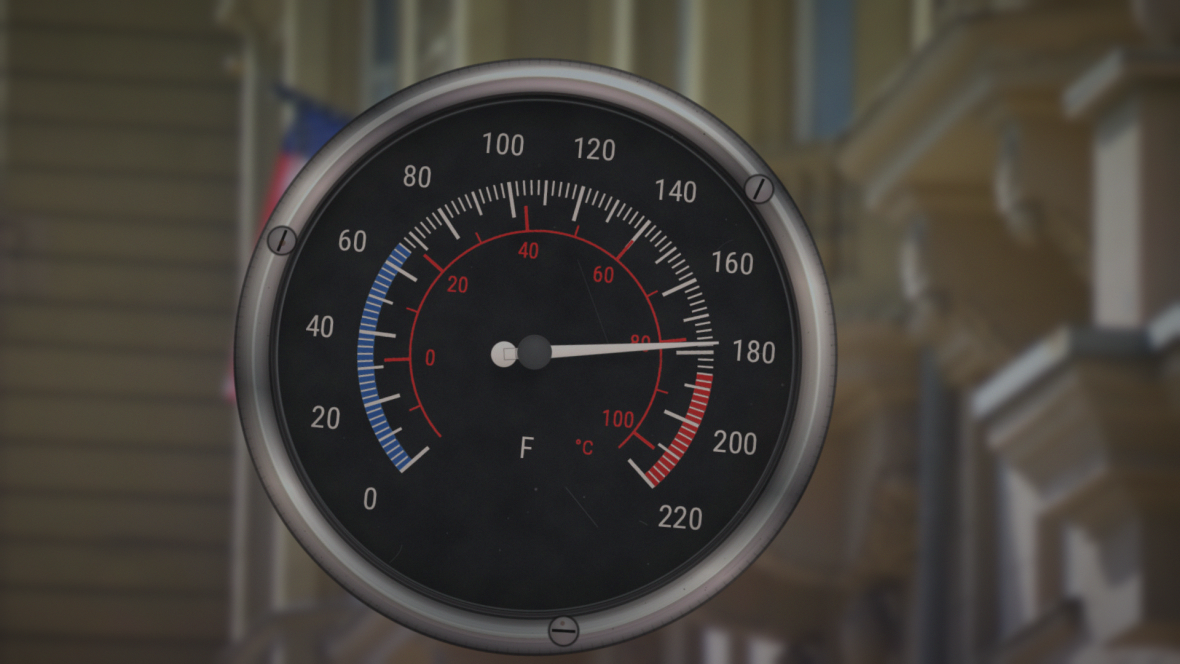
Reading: 178°F
